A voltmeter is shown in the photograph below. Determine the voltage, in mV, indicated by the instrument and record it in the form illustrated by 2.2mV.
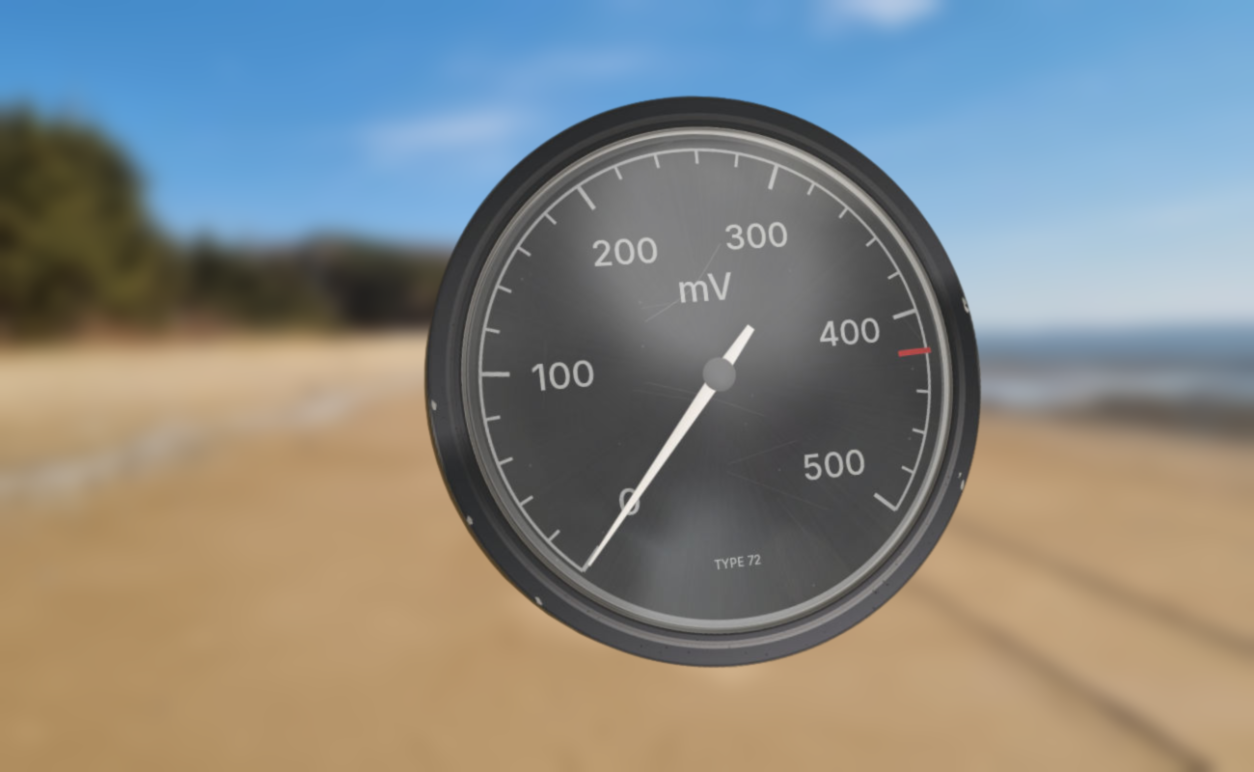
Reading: 0mV
